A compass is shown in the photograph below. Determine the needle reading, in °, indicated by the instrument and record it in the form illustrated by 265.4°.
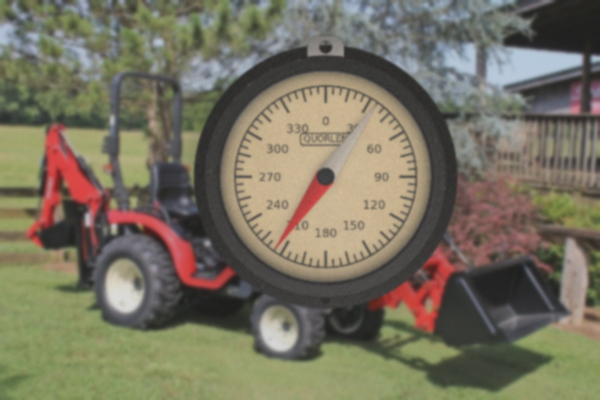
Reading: 215°
